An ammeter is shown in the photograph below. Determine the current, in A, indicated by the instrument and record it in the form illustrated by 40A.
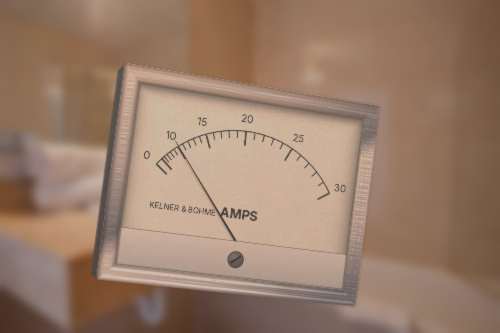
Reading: 10A
